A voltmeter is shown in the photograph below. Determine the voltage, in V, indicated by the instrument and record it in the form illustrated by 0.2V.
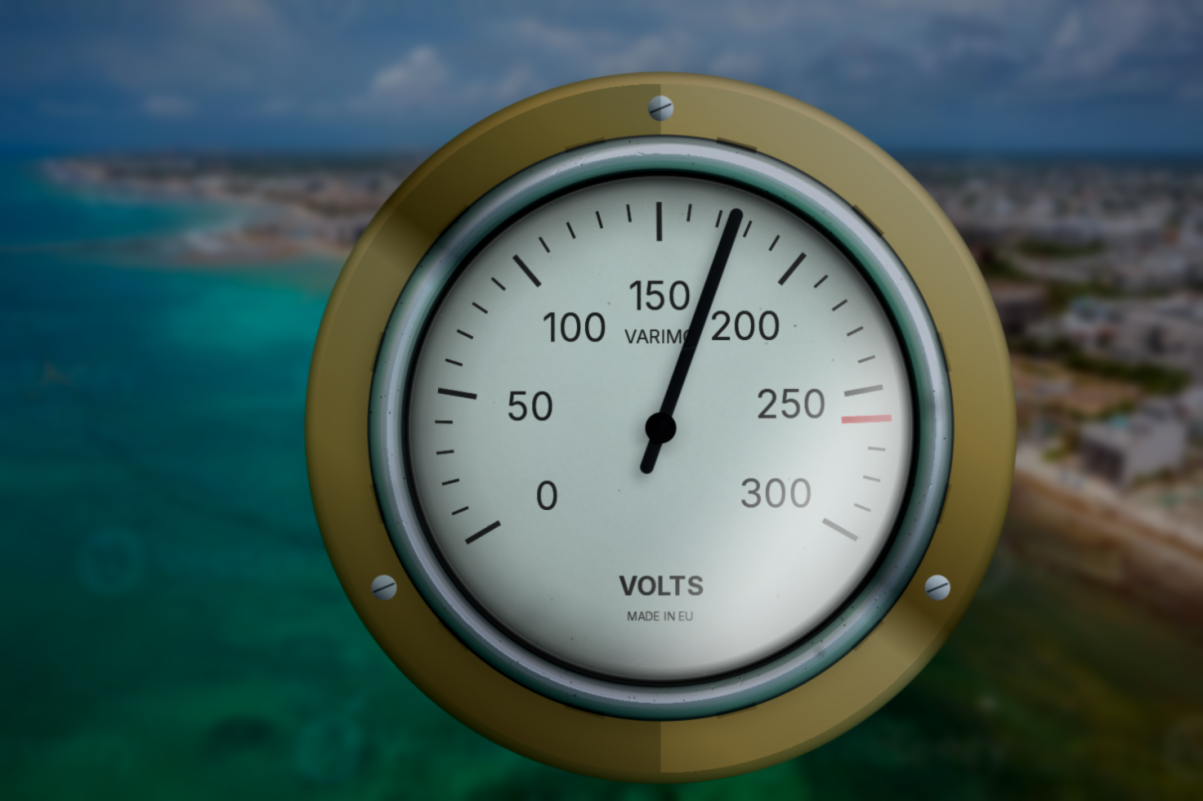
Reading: 175V
